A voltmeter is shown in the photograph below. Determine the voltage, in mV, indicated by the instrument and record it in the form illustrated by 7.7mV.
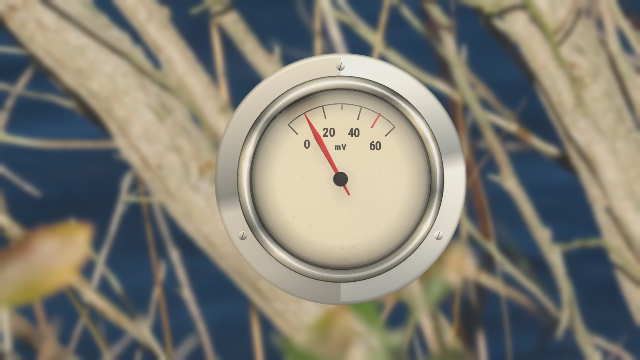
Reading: 10mV
